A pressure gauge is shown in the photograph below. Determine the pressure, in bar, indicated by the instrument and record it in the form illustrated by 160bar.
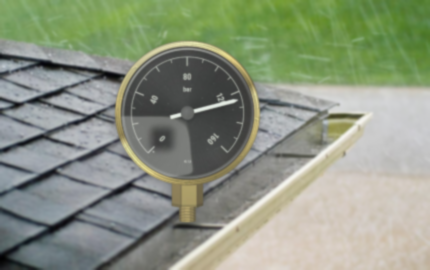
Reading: 125bar
